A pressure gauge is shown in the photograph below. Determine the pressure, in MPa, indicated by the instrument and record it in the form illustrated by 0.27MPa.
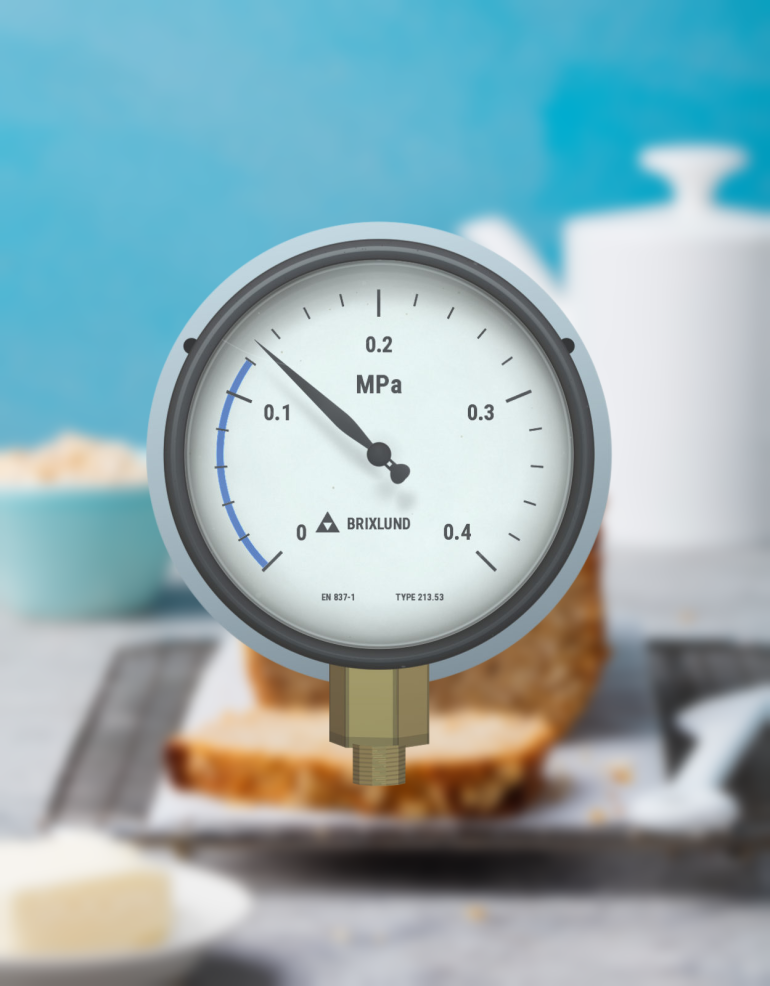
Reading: 0.13MPa
